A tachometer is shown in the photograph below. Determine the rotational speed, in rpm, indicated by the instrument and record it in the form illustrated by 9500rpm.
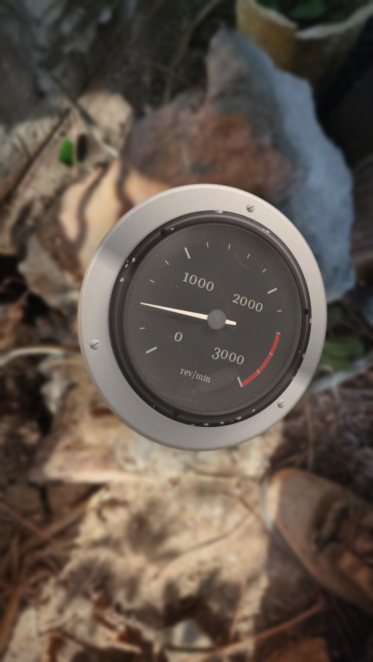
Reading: 400rpm
